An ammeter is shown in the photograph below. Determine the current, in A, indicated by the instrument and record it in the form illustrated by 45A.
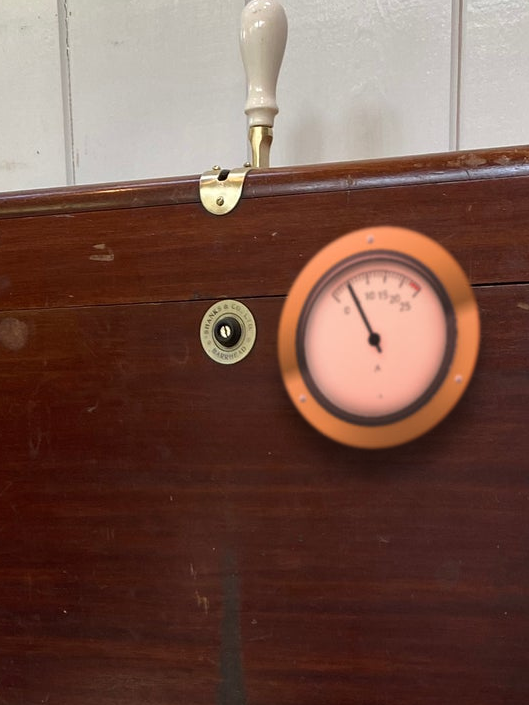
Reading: 5A
